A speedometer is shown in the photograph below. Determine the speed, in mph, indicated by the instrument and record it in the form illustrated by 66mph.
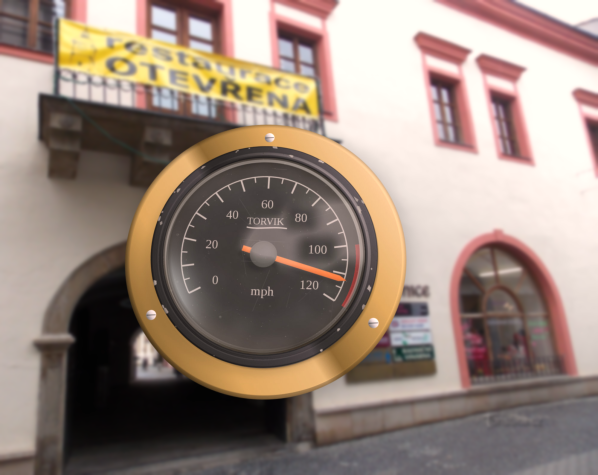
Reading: 112.5mph
